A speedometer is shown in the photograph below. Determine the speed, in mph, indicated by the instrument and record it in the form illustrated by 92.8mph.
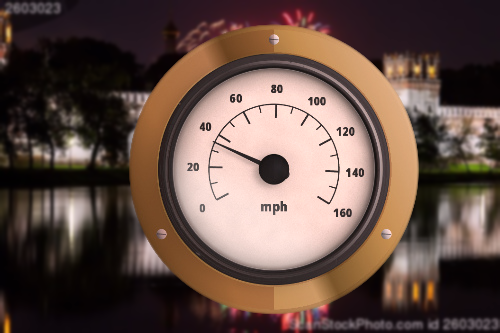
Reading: 35mph
